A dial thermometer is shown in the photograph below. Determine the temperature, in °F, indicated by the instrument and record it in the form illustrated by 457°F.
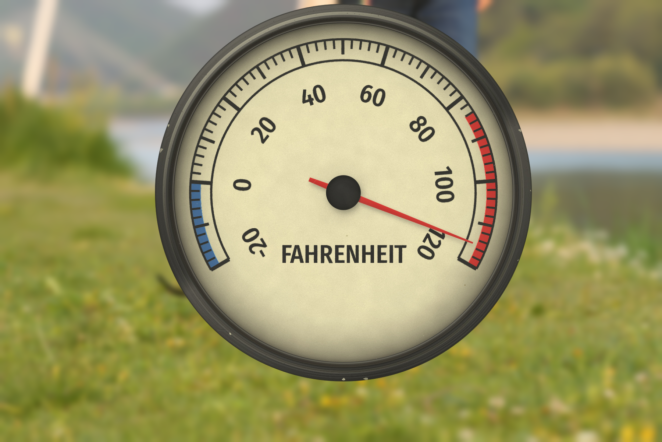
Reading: 115°F
